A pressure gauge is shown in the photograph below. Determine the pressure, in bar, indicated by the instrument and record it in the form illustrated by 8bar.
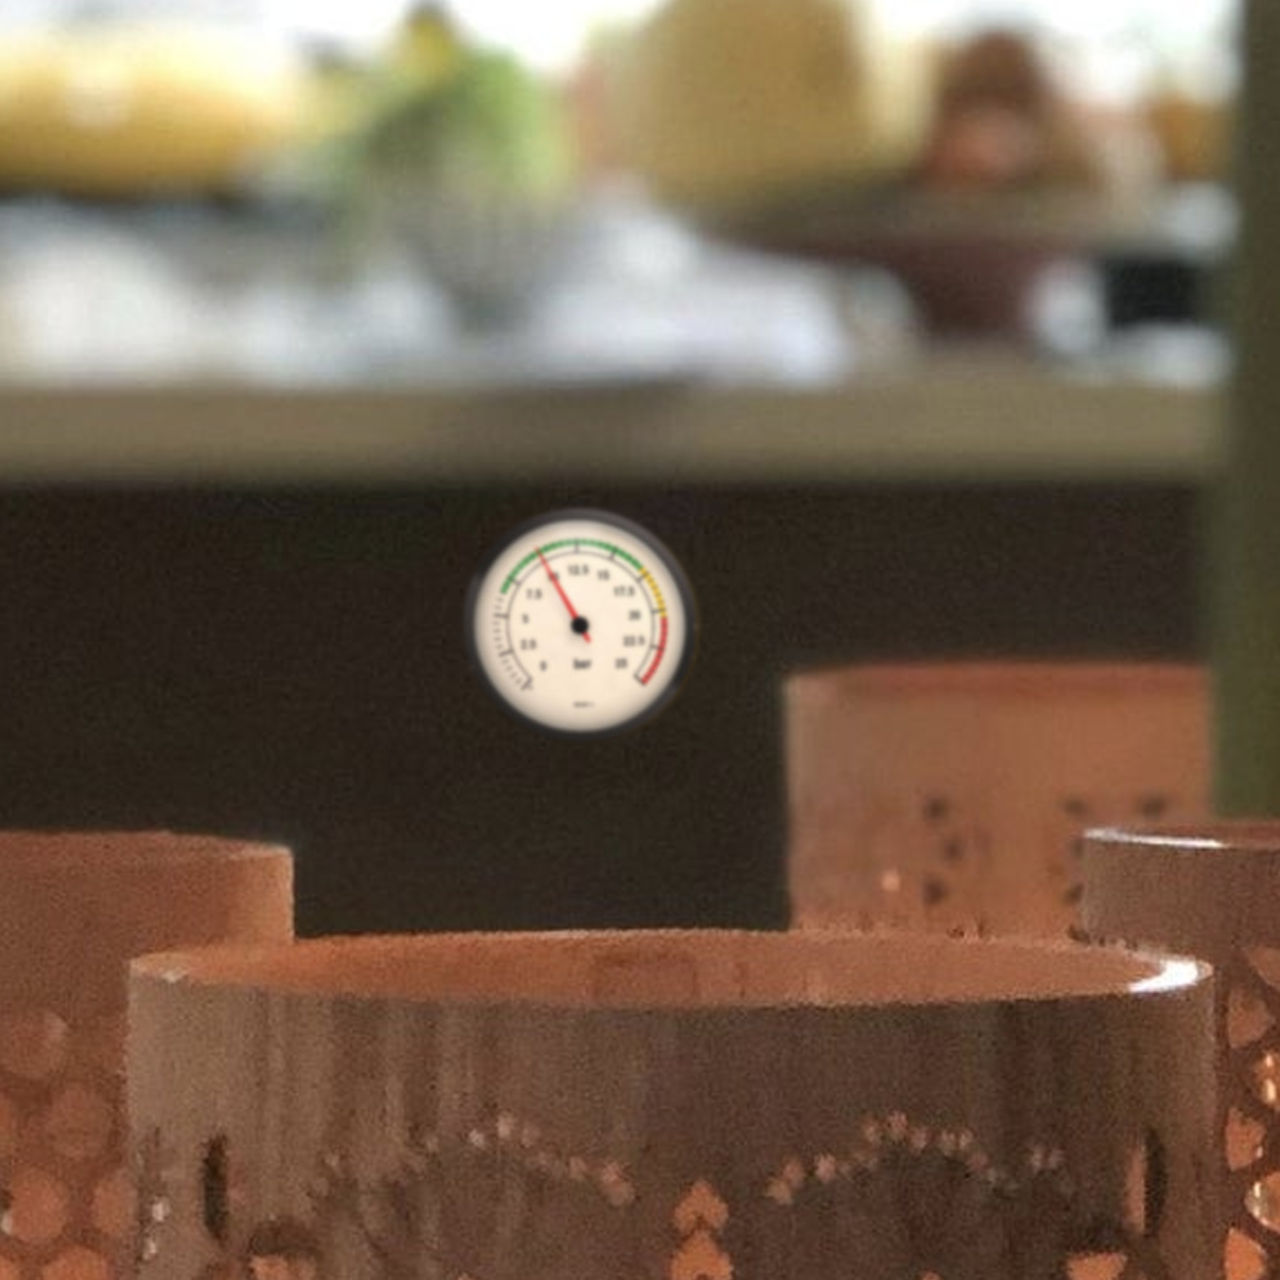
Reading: 10bar
